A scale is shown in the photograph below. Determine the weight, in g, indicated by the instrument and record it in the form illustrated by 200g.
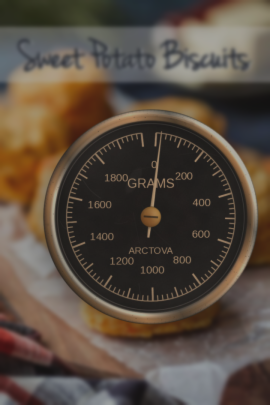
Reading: 20g
